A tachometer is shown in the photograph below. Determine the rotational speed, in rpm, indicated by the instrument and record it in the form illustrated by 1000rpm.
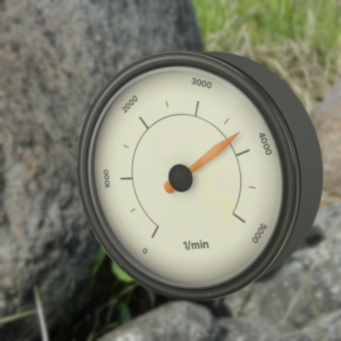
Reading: 3750rpm
